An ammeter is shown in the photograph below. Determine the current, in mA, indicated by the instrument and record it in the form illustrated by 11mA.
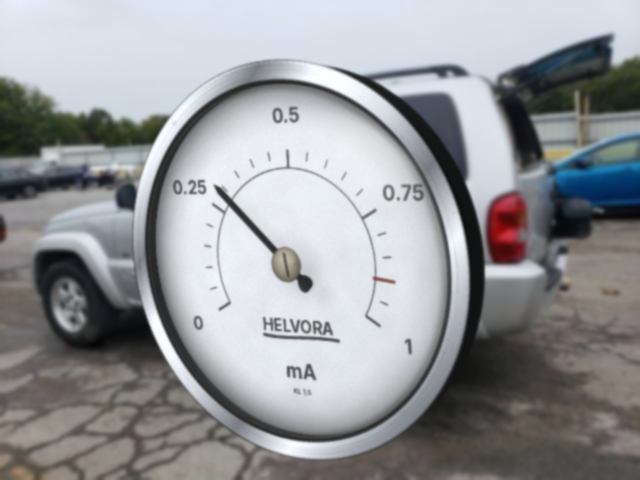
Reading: 0.3mA
